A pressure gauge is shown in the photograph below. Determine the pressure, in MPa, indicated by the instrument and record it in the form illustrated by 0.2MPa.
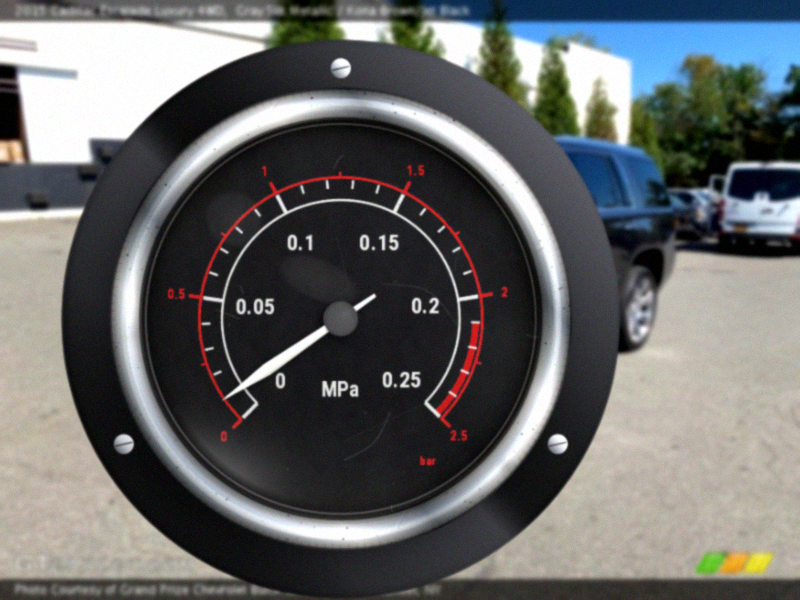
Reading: 0.01MPa
